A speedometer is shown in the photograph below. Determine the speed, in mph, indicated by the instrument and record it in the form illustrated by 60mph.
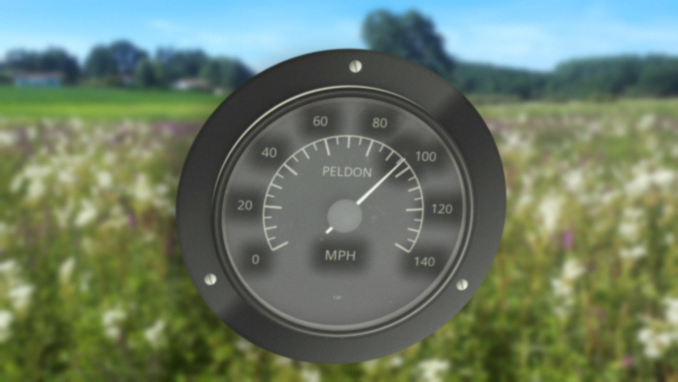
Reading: 95mph
